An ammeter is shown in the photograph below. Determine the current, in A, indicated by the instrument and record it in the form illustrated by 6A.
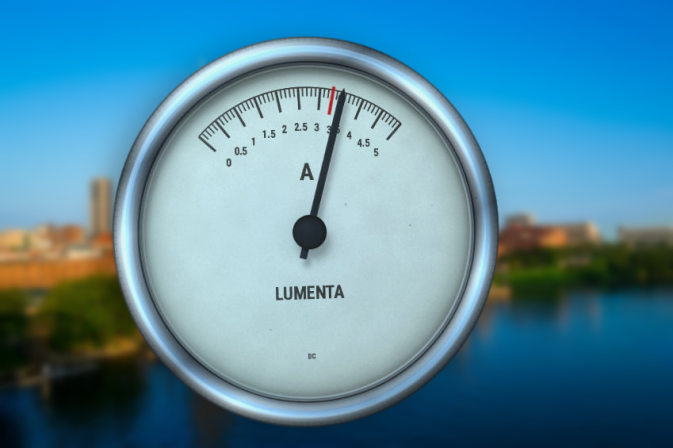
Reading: 3.5A
